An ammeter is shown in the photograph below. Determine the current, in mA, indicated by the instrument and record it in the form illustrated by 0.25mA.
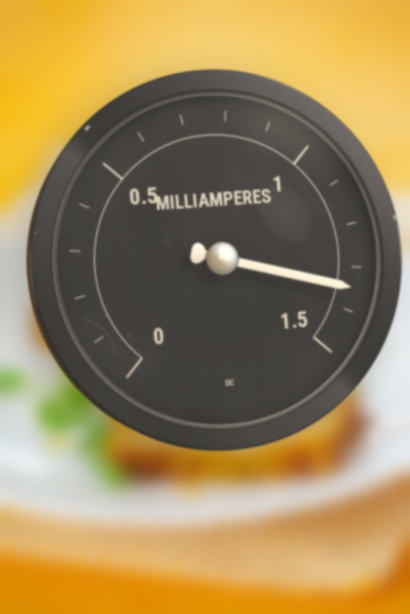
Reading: 1.35mA
